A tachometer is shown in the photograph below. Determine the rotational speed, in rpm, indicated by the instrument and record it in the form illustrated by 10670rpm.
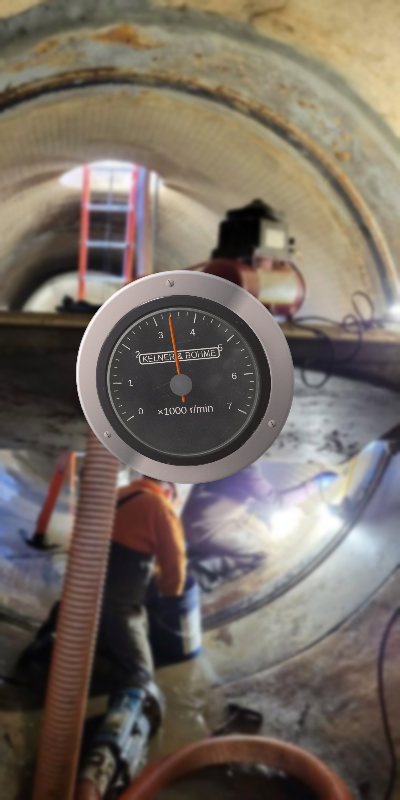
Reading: 3400rpm
